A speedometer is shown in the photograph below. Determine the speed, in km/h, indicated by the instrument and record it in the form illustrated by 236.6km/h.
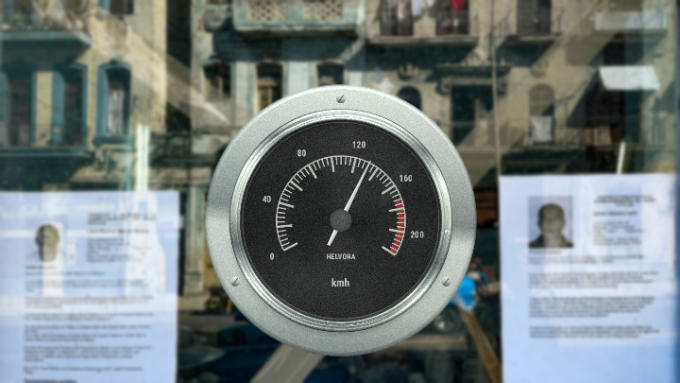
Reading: 132km/h
